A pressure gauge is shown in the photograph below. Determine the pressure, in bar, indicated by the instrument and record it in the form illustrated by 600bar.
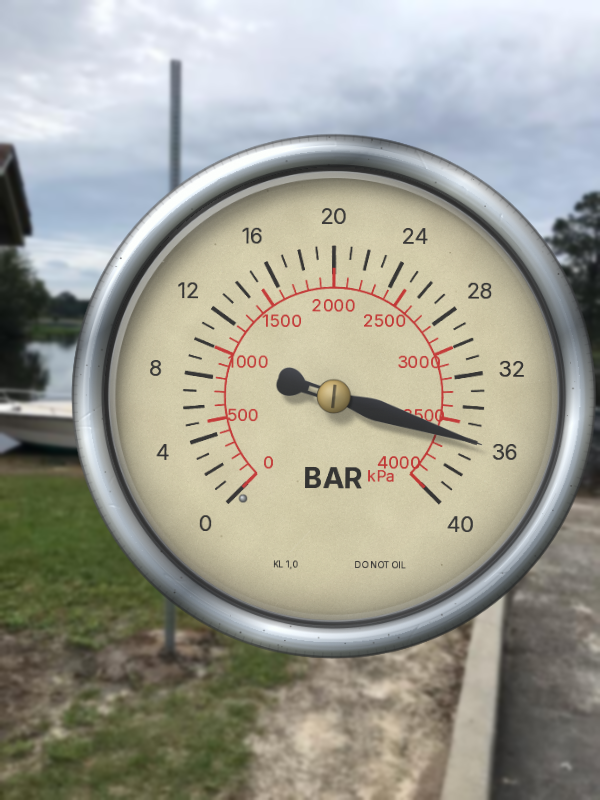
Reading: 36bar
